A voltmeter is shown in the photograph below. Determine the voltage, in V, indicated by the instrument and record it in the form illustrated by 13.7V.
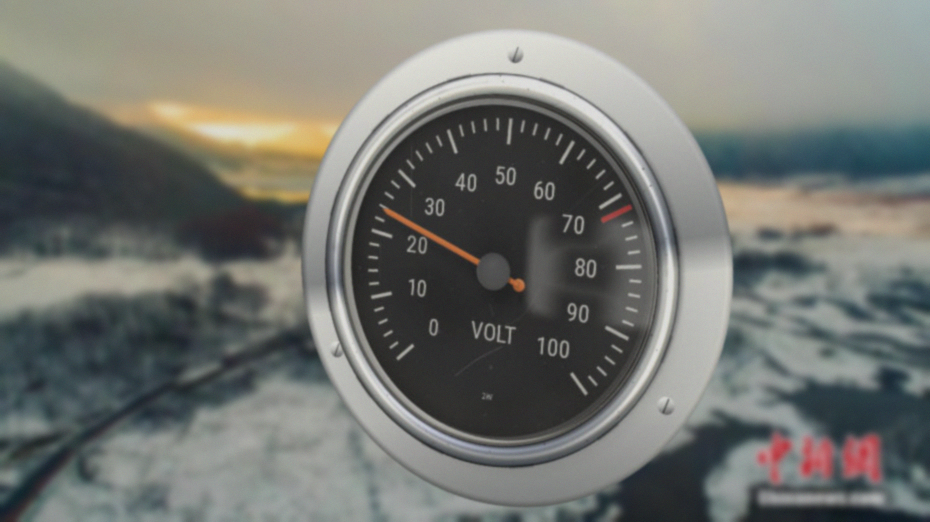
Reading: 24V
